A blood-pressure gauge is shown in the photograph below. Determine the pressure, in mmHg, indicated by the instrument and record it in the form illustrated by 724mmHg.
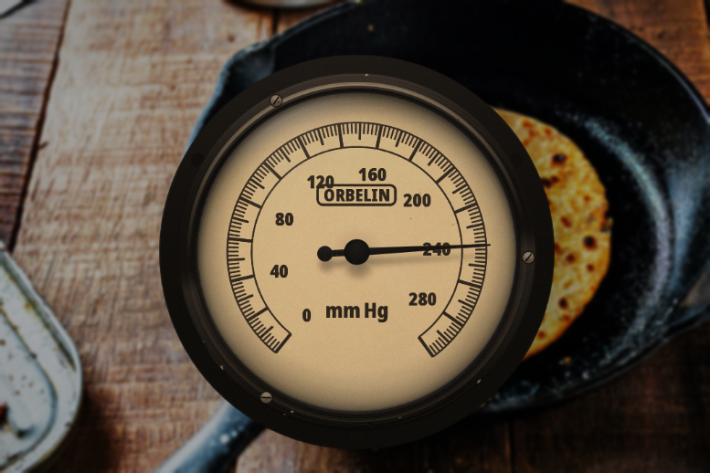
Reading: 240mmHg
